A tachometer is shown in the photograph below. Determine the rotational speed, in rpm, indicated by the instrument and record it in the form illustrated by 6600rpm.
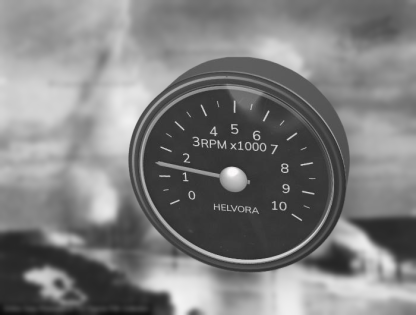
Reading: 1500rpm
